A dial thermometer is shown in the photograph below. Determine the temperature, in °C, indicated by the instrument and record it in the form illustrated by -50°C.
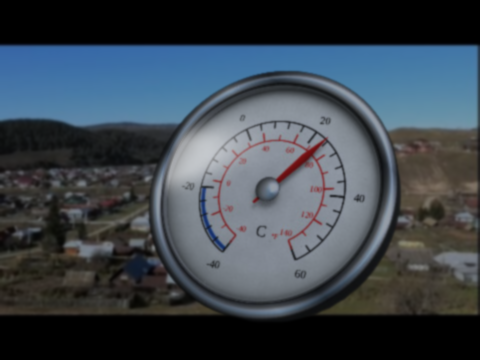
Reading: 24°C
